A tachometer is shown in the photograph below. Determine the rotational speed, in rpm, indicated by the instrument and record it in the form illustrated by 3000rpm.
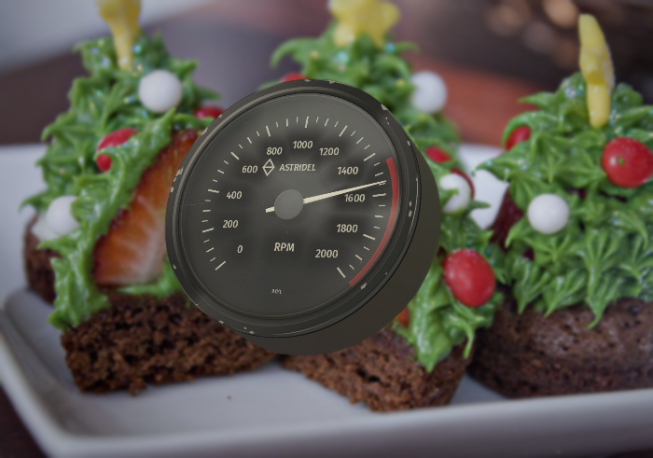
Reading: 1550rpm
